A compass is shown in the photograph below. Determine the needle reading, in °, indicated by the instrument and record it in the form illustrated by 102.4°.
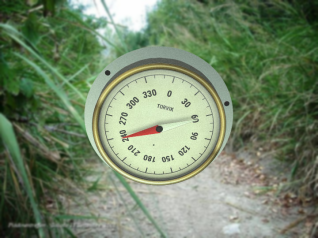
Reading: 240°
